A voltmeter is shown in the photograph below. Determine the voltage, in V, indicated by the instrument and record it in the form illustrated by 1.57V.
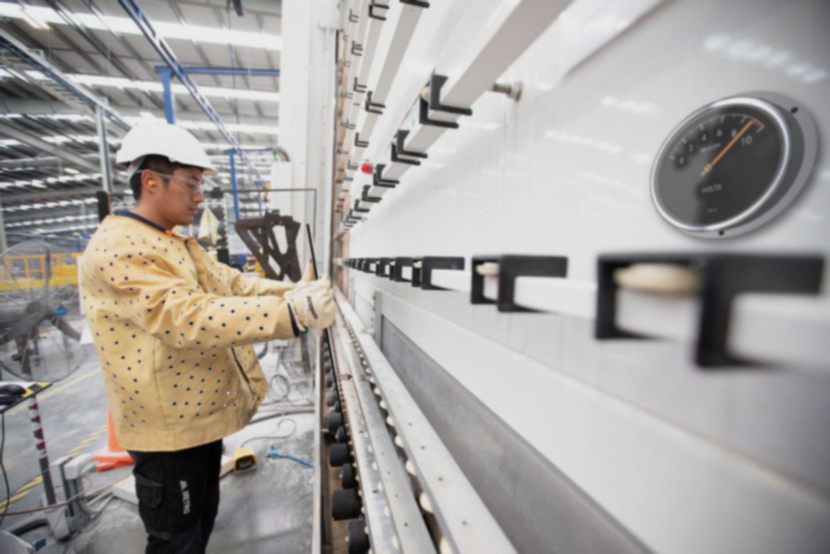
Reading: 9V
